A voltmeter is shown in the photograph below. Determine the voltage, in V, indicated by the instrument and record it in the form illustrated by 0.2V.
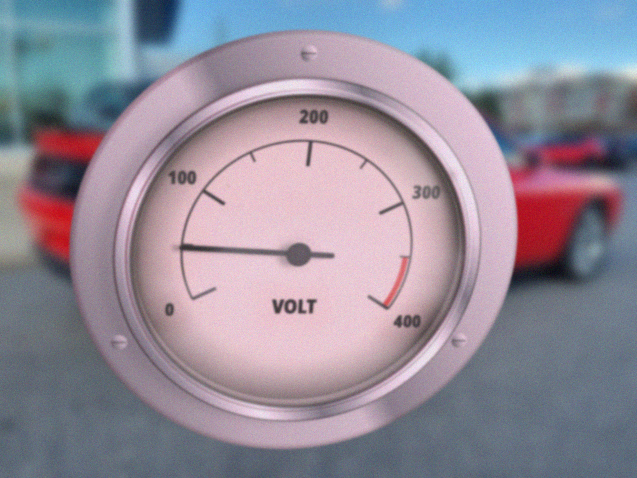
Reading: 50V
